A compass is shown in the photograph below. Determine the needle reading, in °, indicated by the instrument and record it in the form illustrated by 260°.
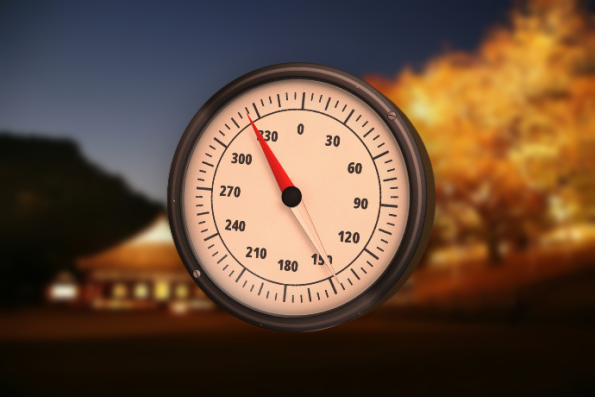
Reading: 325°
